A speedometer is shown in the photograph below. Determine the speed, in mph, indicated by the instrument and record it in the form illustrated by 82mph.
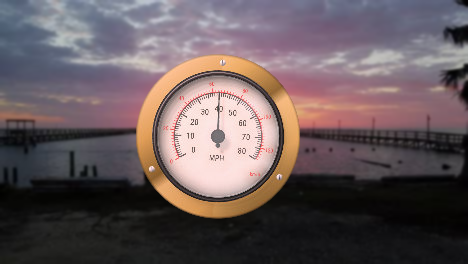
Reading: 40mph
